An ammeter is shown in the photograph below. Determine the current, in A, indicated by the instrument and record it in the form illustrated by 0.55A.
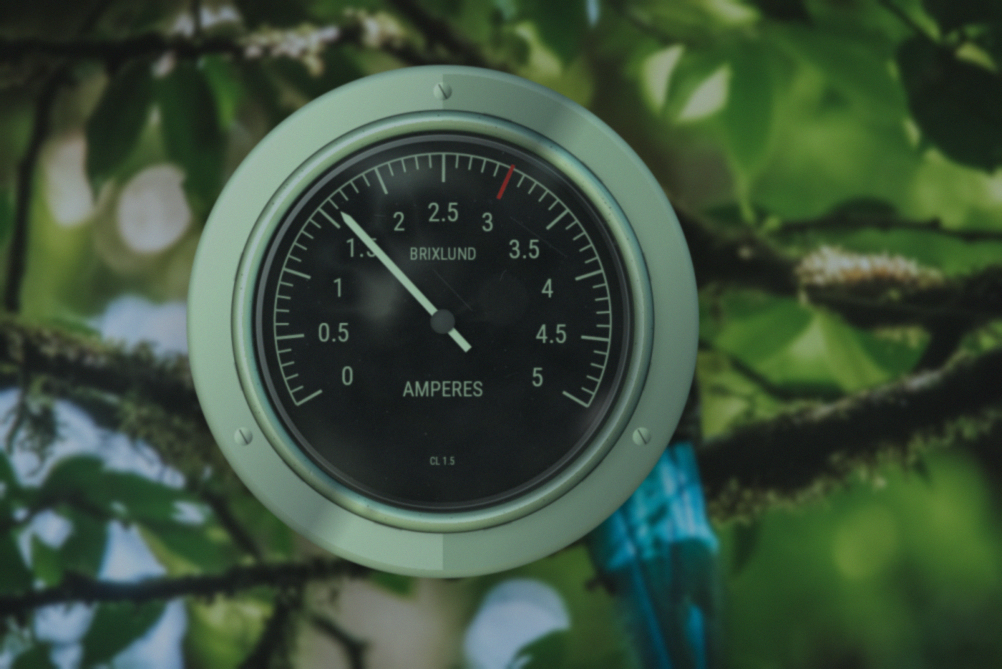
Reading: 1.6A
